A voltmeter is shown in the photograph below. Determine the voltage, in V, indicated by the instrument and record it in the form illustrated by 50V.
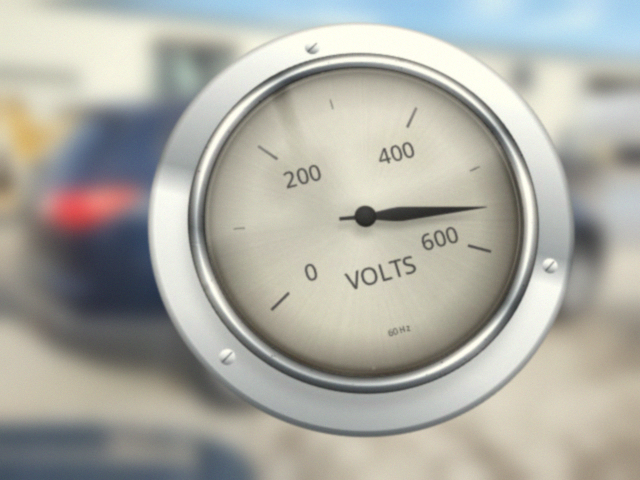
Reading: 550V
